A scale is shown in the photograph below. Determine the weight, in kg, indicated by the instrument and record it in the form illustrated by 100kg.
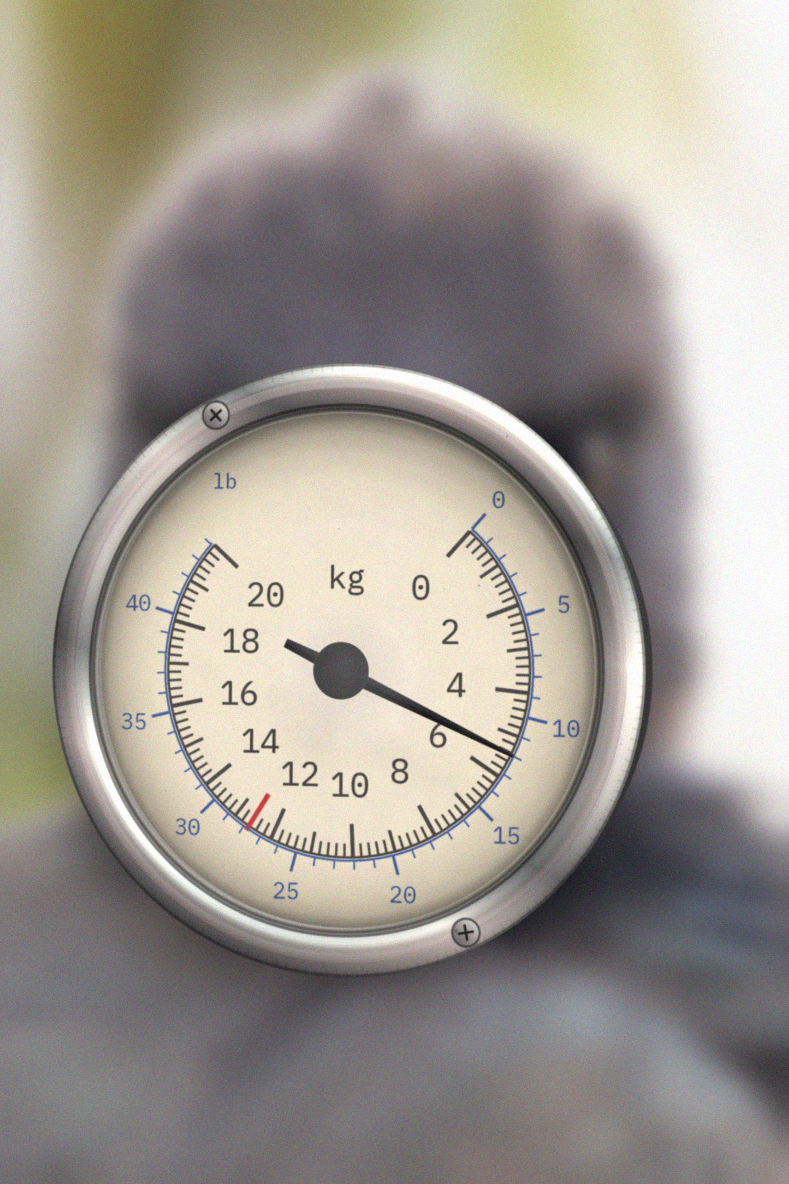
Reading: 5.4kg
